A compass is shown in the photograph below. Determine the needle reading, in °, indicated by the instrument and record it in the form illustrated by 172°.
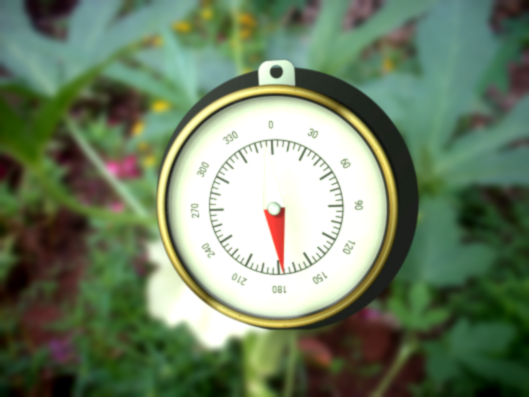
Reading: 175°
